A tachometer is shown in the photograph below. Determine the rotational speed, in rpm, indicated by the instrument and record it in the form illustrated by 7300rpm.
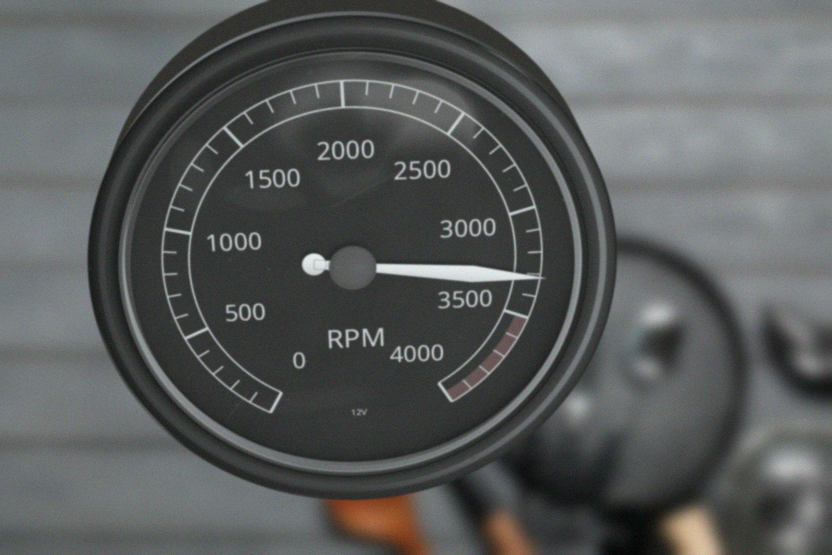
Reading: 3300rpm
